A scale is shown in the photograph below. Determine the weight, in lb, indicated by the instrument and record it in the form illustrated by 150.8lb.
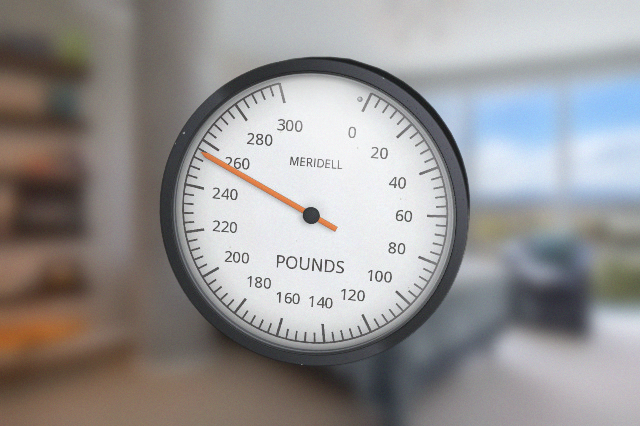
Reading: 256lb
